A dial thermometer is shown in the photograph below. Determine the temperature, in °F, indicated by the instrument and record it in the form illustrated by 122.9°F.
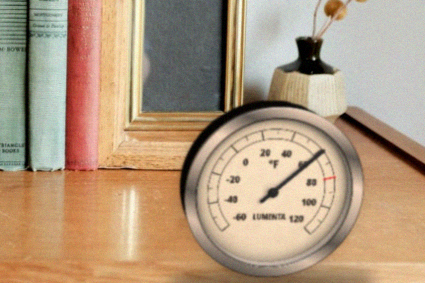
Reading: 60°F
